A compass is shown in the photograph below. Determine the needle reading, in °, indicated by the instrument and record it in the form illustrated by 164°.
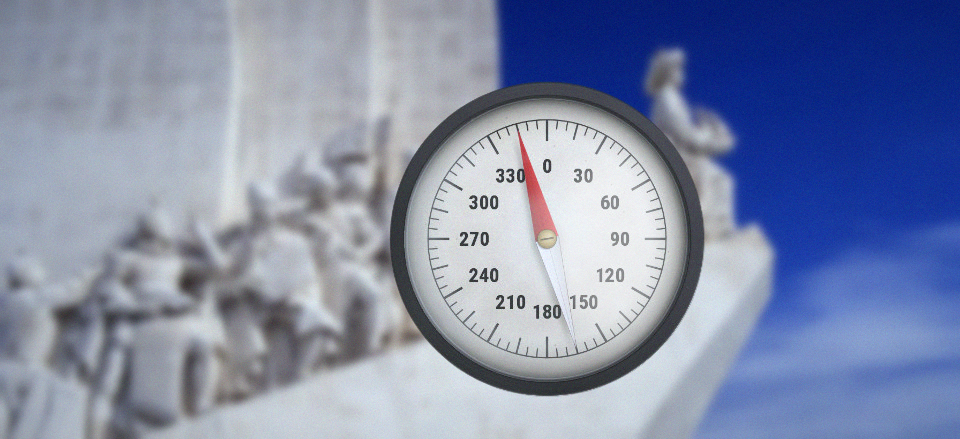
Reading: 345°
